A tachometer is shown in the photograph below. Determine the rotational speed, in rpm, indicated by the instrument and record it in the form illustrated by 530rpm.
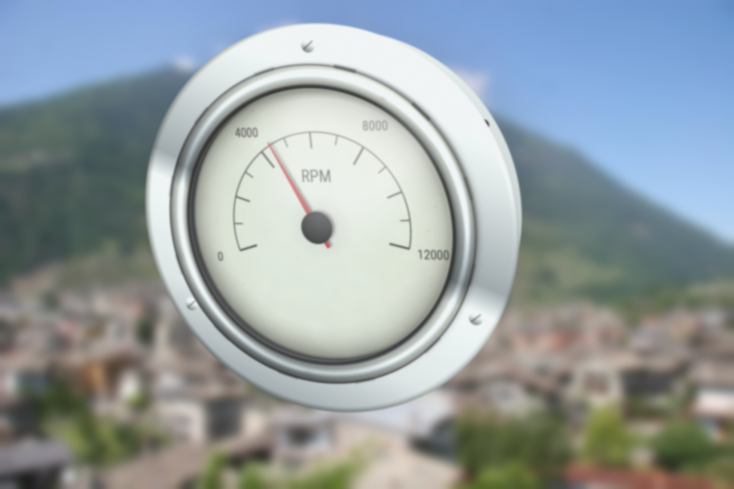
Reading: 4500rpm
